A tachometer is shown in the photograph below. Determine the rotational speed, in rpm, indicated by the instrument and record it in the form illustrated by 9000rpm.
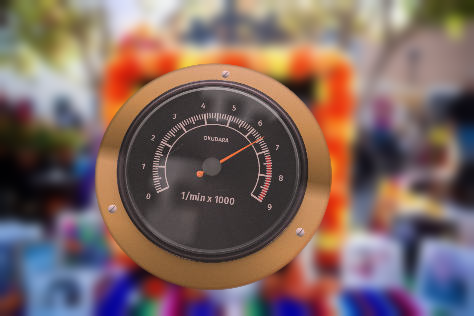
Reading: 6500rpm
